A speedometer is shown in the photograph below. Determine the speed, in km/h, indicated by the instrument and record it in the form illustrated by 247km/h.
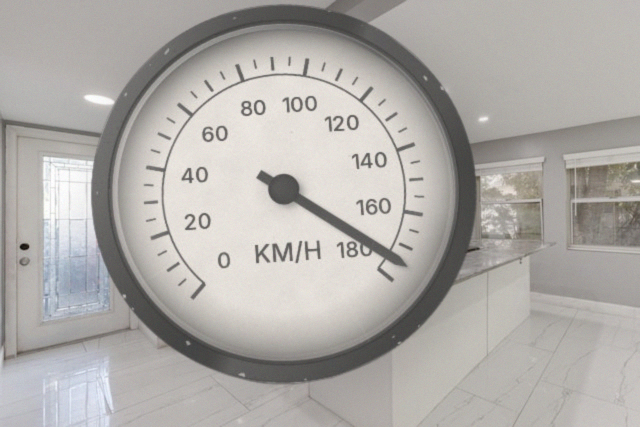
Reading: 175km/h
